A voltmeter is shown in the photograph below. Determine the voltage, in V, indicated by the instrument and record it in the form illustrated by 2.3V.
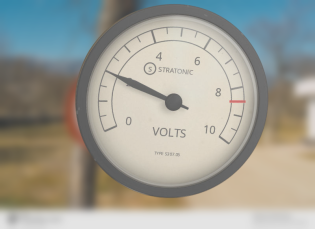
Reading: 2V
